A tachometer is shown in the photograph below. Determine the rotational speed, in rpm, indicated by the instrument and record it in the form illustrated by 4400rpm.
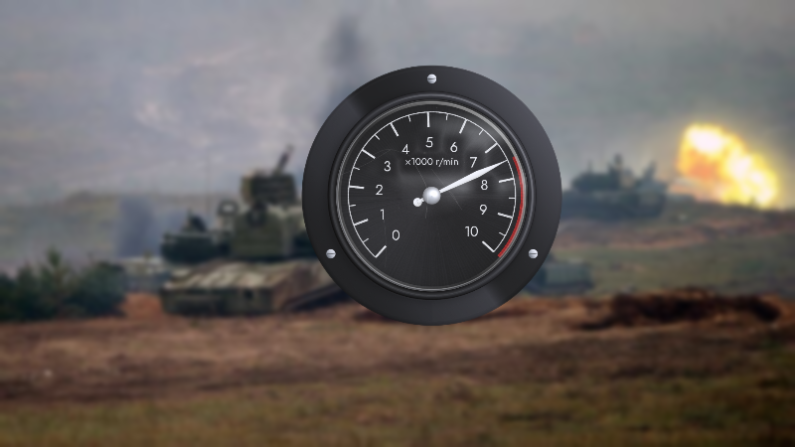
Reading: 7500rpm
